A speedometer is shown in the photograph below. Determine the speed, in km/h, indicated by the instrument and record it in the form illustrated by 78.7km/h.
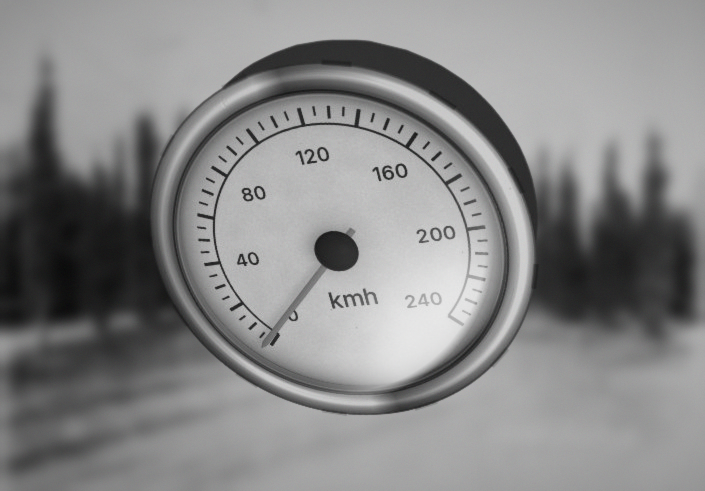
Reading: 2.5km/h
